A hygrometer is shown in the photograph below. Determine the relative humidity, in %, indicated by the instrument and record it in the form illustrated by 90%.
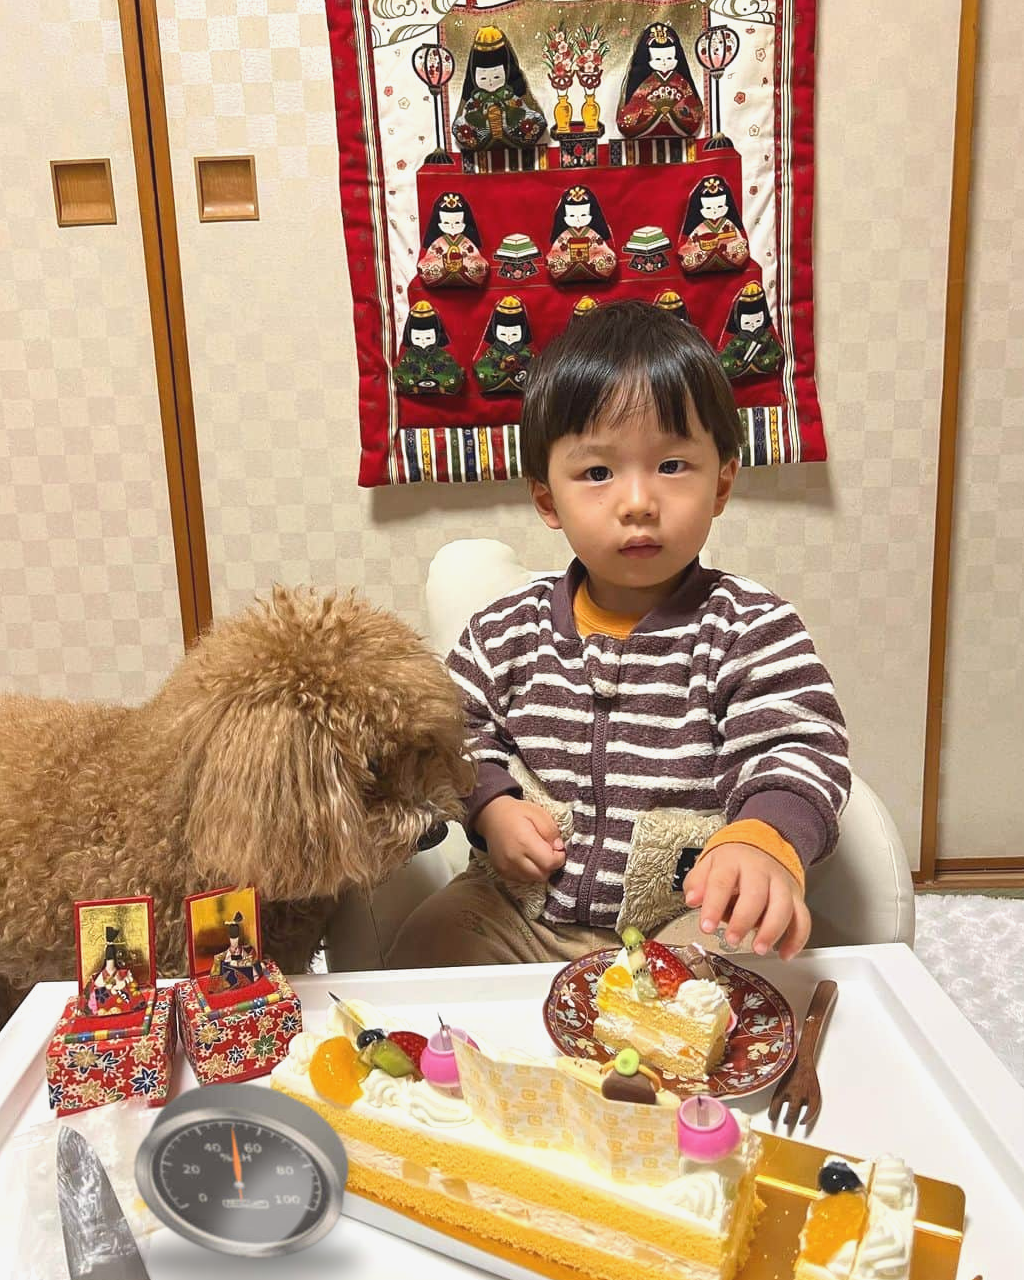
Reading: 52%
